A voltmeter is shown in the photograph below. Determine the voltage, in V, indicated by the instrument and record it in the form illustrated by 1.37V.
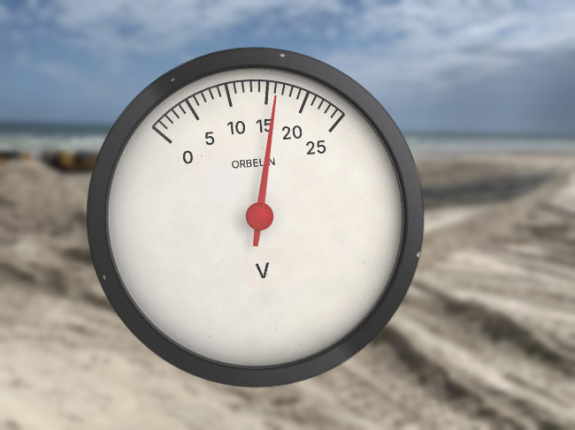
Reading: 16V
